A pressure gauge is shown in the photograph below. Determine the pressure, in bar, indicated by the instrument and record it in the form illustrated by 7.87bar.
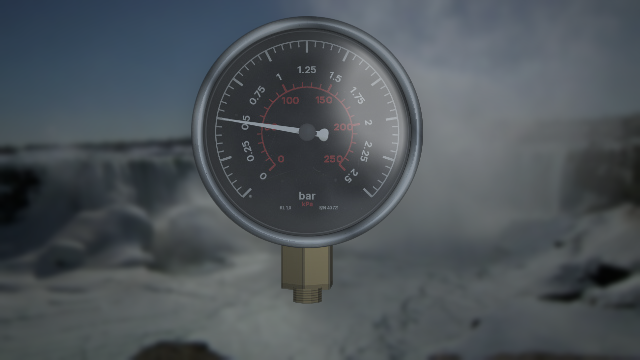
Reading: 0.5bar
